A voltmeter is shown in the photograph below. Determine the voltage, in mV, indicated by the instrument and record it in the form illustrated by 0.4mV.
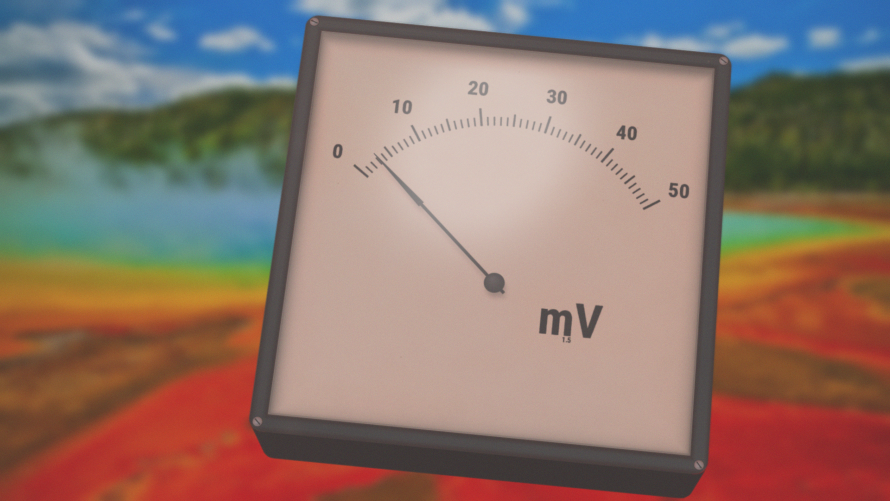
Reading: 3mV
